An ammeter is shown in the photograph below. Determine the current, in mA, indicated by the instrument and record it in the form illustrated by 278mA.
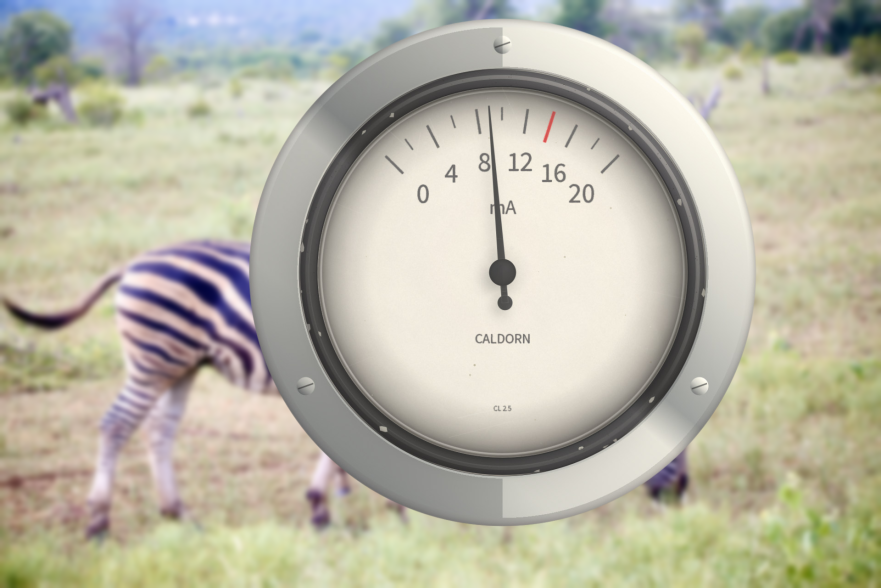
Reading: 9mA
